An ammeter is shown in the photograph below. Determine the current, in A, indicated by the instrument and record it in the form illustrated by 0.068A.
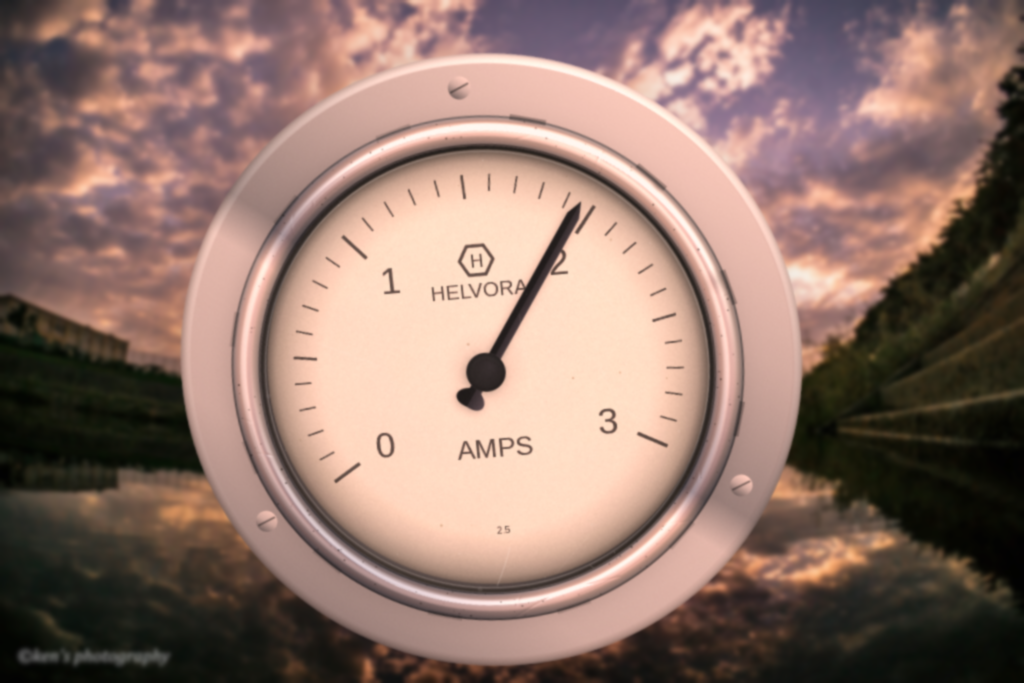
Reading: 1.95A
